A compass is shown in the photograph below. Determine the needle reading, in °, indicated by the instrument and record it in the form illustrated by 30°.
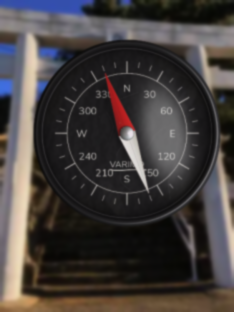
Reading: 340°
